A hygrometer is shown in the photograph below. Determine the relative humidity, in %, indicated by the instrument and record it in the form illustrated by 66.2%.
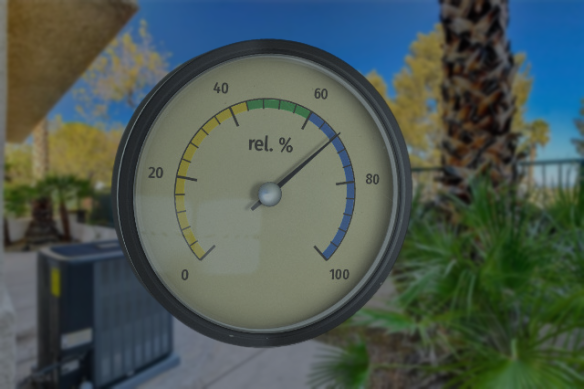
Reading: 68%
